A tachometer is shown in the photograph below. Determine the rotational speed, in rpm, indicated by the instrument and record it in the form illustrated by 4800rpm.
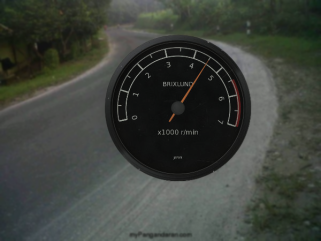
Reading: 4500rpm
